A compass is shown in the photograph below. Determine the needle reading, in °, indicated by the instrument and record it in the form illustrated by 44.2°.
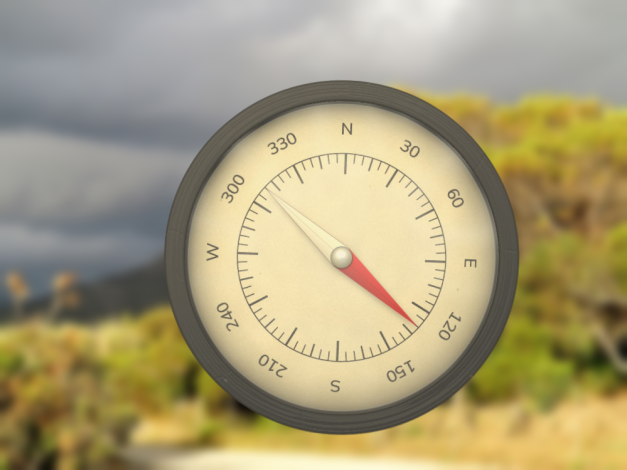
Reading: 130°
